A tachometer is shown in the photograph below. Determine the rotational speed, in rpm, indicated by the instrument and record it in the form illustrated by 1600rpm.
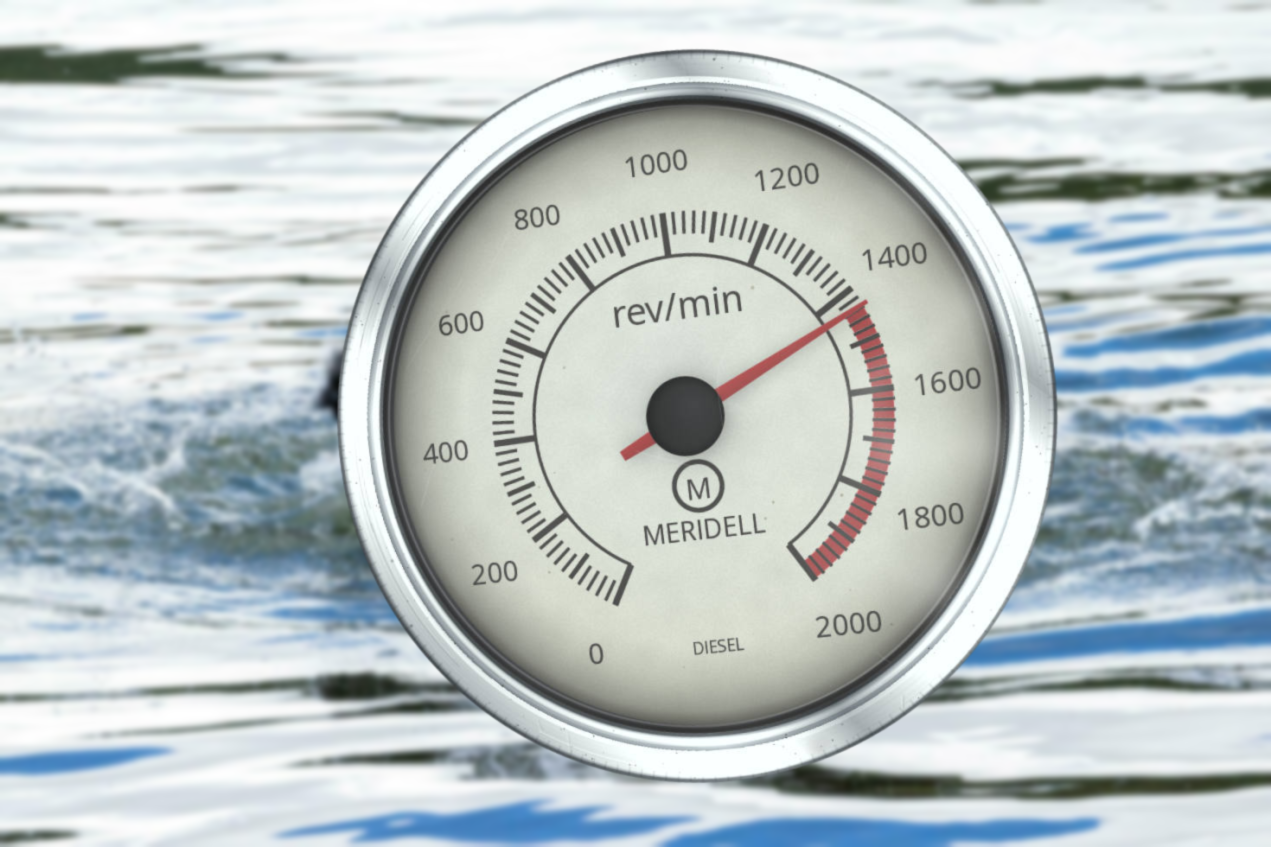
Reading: 1440rpm
